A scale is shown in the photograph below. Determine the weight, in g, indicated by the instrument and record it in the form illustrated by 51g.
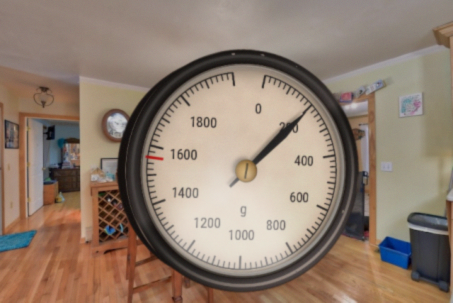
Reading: 200g
